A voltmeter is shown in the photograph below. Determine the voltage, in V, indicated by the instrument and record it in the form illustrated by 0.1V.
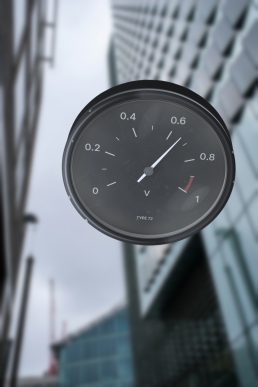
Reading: 0.65V
